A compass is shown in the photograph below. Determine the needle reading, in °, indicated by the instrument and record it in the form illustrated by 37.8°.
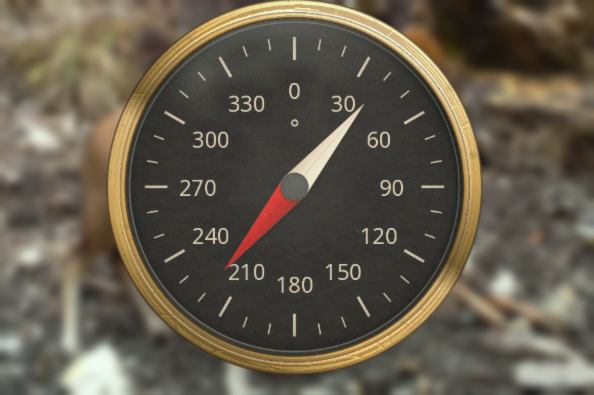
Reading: 220°
